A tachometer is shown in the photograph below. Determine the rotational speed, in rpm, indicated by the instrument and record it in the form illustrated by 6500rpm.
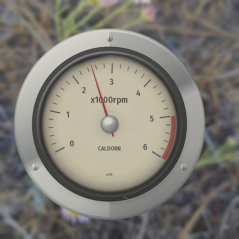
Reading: 2500rpm
